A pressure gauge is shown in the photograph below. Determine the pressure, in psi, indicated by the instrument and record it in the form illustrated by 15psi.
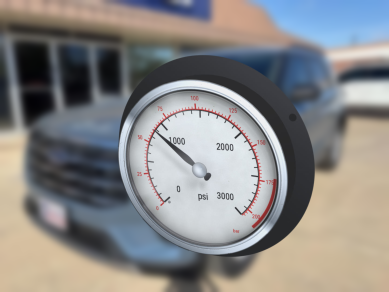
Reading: 900psi
